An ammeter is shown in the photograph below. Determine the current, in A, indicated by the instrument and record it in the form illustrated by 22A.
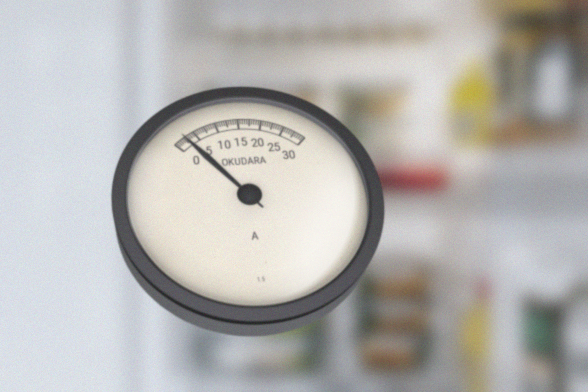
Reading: 2.5A
